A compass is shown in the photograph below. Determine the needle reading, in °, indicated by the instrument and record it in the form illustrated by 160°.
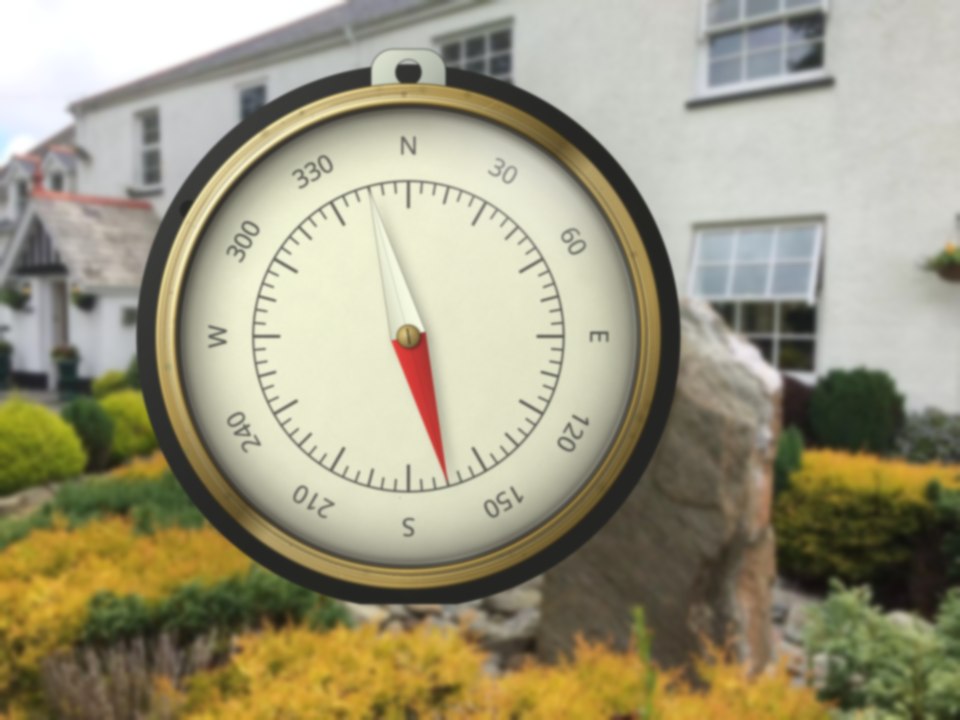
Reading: 165°
